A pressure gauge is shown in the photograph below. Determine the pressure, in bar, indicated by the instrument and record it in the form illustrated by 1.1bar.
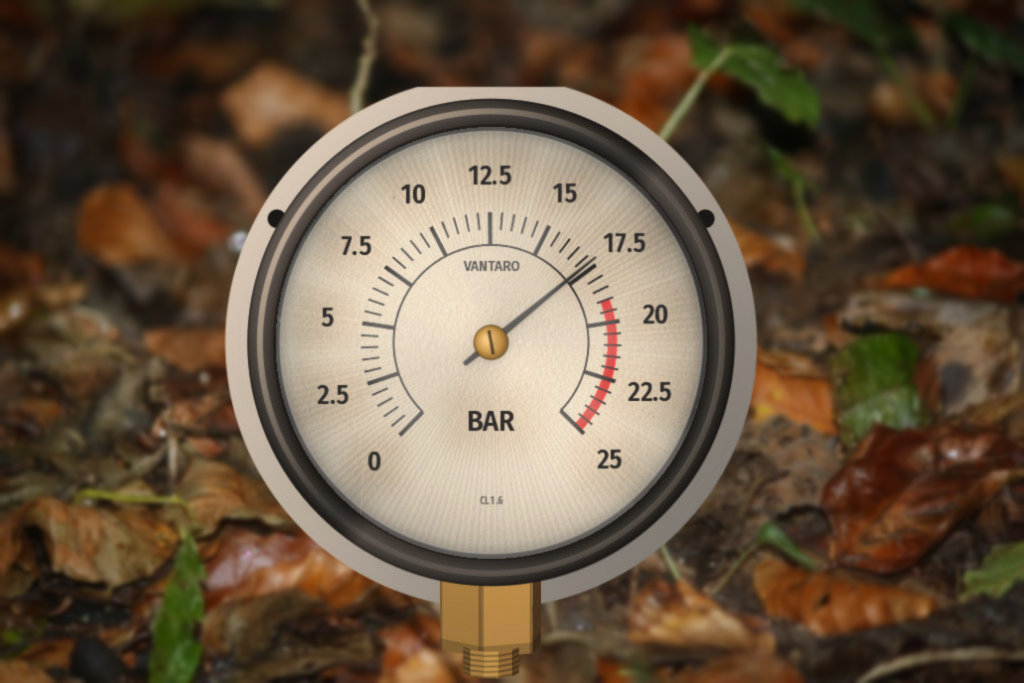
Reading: 17.25bar
